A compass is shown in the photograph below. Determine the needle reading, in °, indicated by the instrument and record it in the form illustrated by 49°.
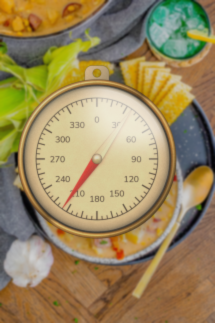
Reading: 215°
